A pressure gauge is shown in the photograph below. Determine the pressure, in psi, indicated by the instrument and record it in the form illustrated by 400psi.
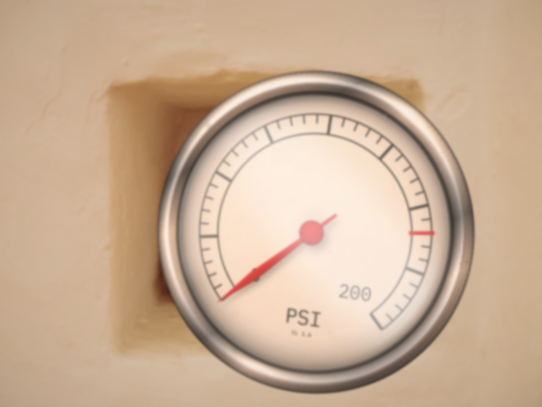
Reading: 0psi
